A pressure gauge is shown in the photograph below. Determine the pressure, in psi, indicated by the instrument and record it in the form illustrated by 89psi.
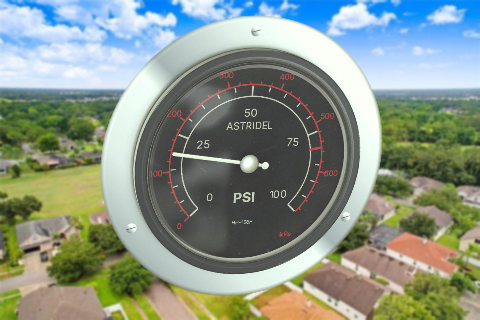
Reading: 20psi
